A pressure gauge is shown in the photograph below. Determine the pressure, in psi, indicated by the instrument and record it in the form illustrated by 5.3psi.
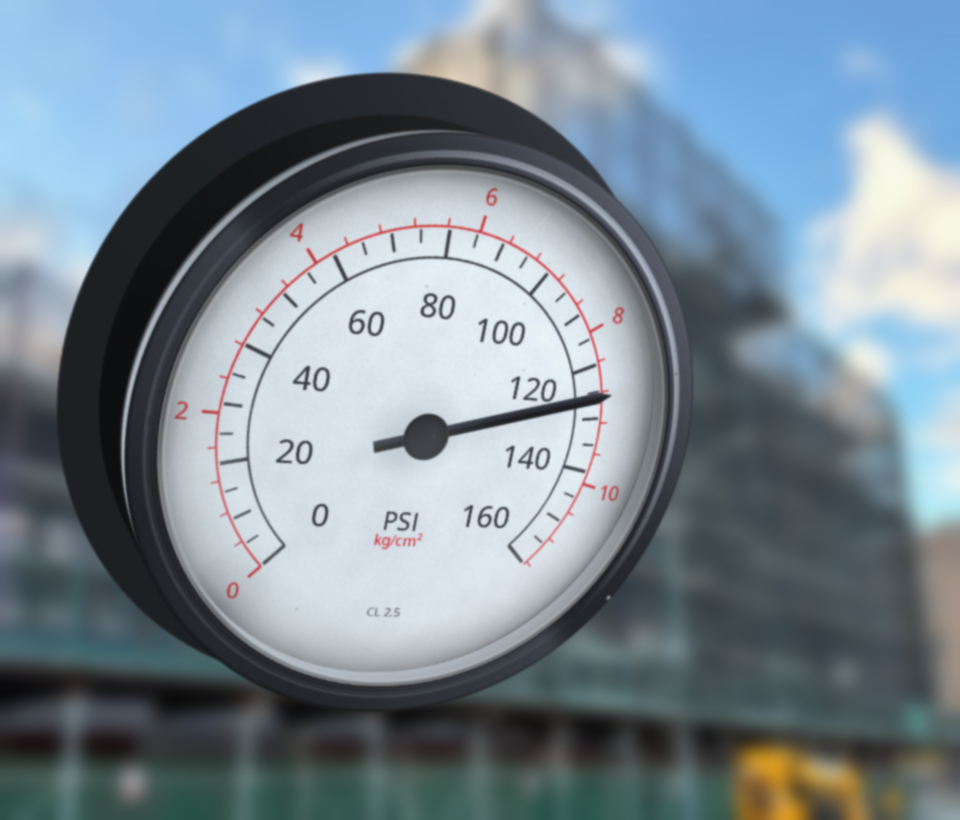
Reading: 125psi
